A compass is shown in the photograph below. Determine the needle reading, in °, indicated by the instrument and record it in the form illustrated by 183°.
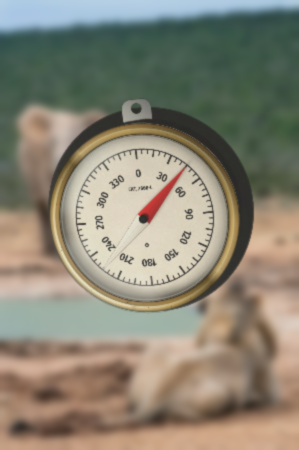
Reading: 45°
